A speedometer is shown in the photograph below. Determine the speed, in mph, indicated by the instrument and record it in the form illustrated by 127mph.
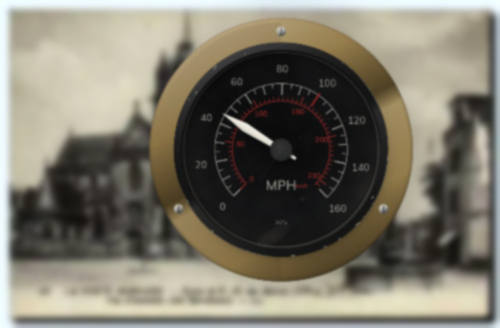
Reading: 45mph
